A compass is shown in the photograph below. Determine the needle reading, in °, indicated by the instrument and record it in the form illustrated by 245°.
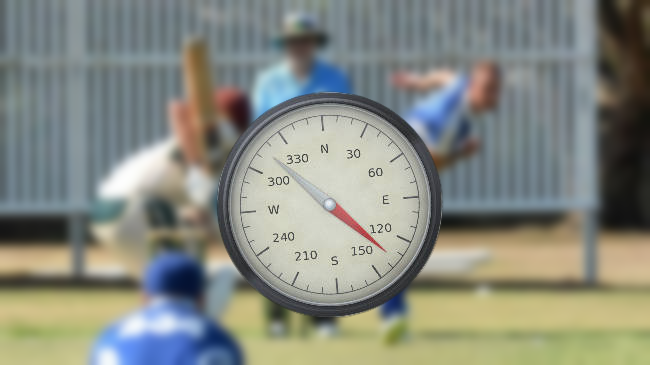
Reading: 135°
